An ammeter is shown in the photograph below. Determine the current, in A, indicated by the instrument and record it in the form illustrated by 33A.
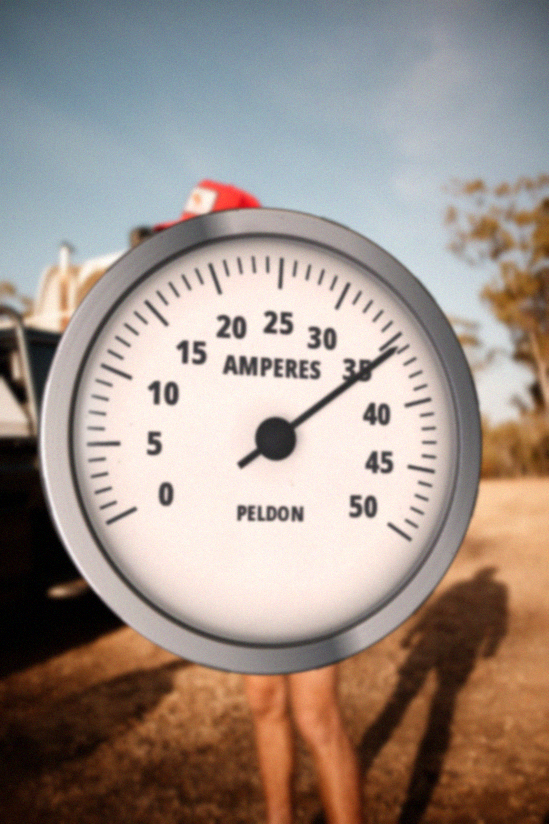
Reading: 35.5A
